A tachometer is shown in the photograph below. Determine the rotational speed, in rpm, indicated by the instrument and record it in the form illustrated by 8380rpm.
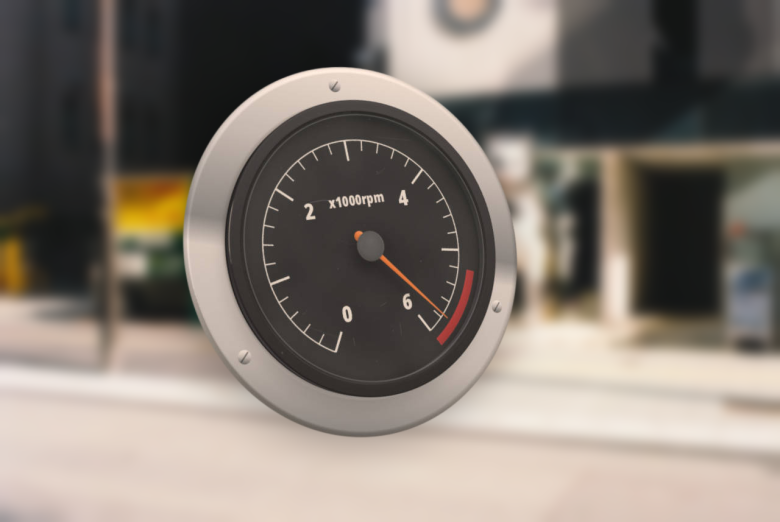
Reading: 5800rpm
